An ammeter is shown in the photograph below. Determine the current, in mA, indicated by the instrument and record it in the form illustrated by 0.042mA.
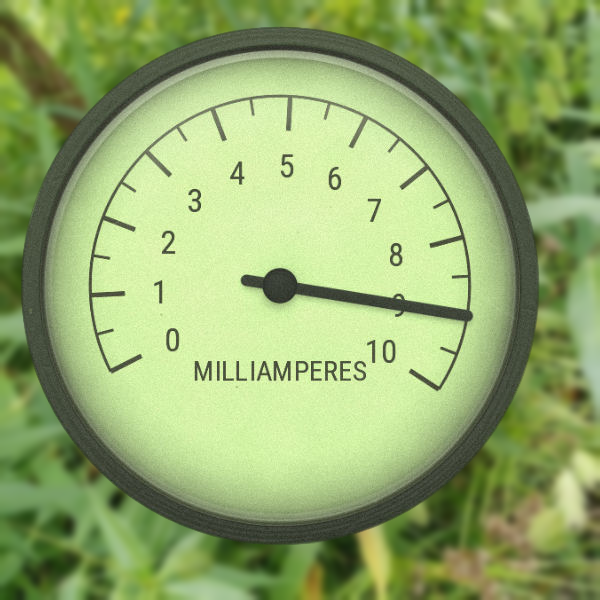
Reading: 9mA
